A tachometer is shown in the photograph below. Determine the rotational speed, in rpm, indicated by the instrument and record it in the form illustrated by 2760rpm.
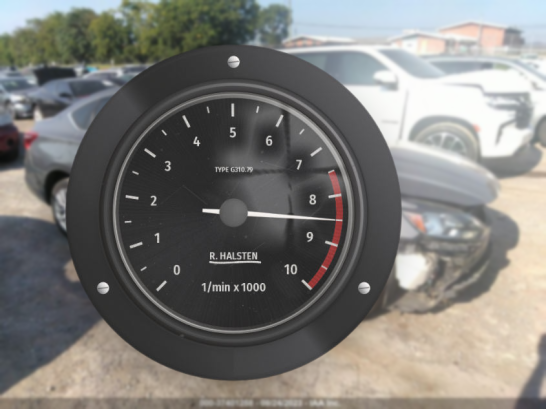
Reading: 8500rpm
